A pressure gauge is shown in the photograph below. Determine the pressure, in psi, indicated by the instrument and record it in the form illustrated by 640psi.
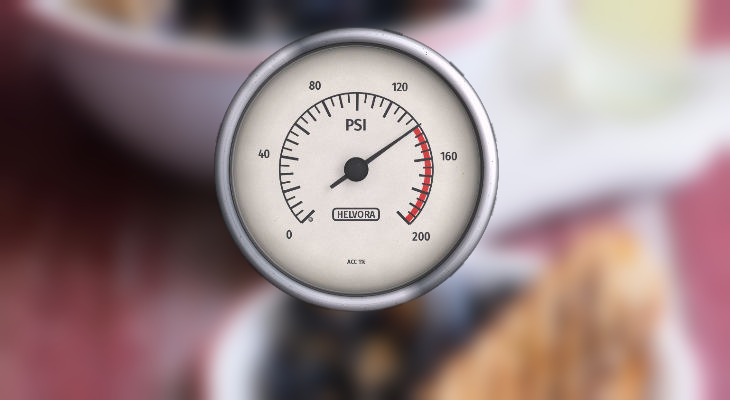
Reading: 140psi
